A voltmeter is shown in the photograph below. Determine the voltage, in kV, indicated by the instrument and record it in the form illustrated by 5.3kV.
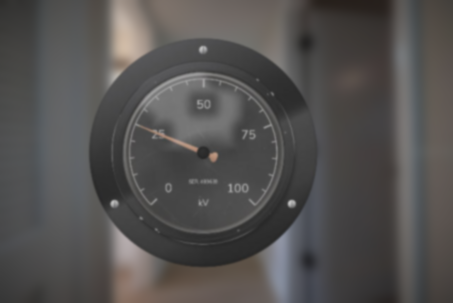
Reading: 25kV
